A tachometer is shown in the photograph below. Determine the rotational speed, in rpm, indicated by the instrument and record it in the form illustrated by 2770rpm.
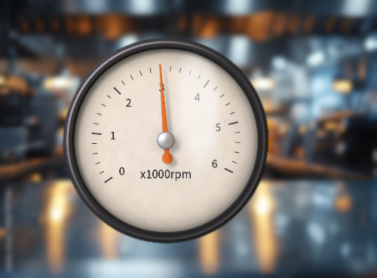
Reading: 3000rpm
